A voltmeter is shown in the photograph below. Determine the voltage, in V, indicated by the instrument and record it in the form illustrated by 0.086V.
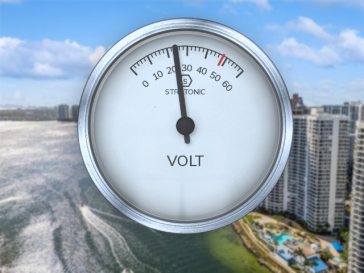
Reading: 24V
